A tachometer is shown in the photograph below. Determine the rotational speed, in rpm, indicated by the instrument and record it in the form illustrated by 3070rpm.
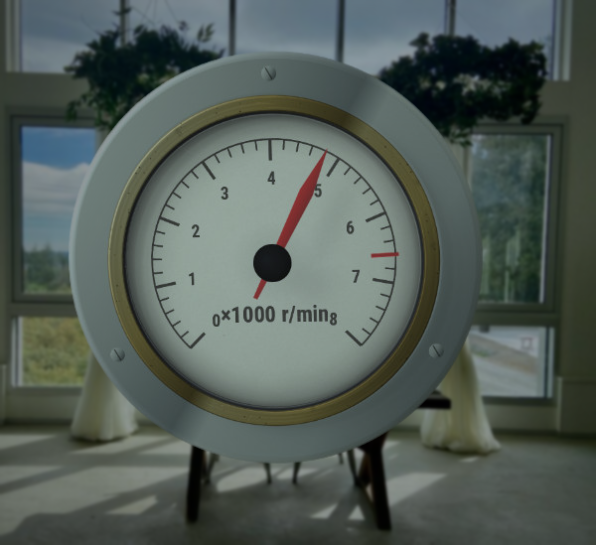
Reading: 4800rpm
